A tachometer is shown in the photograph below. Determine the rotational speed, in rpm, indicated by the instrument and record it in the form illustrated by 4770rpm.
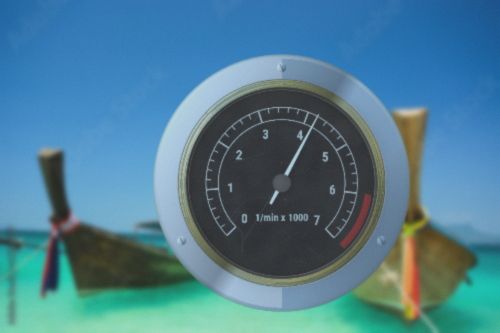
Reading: 4200rpm
